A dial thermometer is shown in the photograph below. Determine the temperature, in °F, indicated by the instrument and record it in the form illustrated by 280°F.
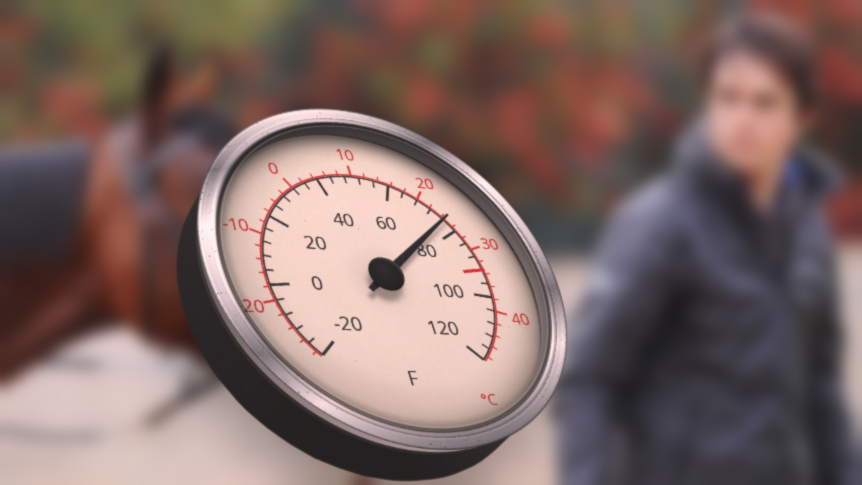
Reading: 76°F
